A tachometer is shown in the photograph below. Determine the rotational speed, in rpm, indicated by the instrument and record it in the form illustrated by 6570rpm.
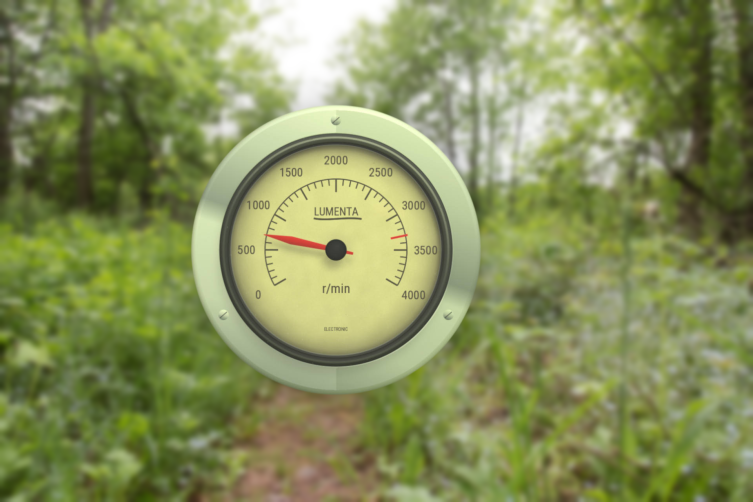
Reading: 700rpm
